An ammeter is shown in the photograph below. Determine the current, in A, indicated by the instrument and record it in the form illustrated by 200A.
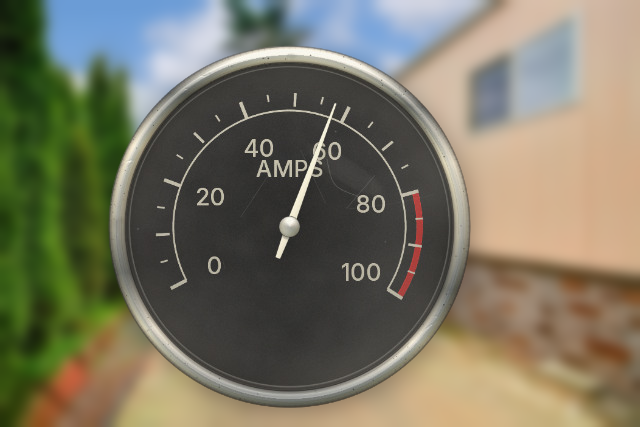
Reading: 57.5A
